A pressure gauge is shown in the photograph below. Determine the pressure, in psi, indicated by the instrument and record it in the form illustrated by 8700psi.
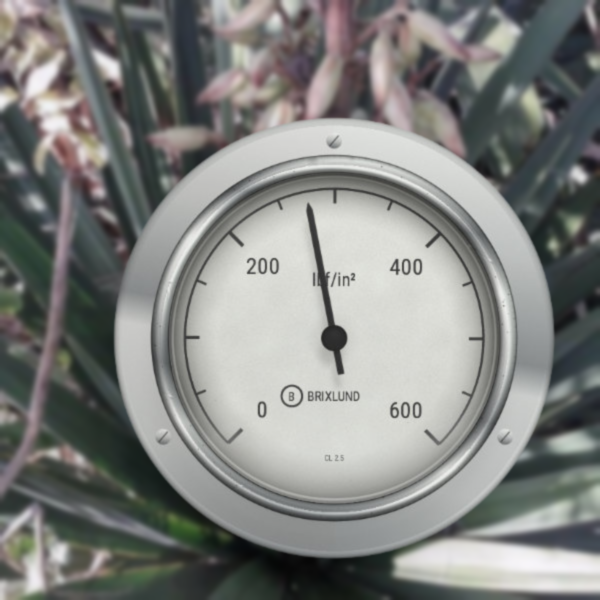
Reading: 275psi
